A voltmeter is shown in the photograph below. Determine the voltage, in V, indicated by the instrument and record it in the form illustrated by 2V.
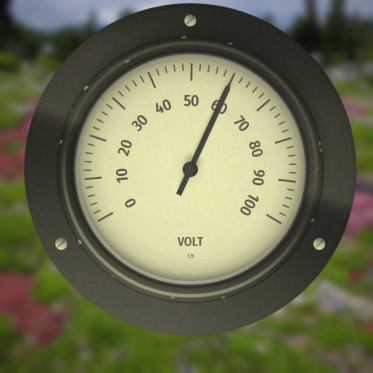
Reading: 60V
